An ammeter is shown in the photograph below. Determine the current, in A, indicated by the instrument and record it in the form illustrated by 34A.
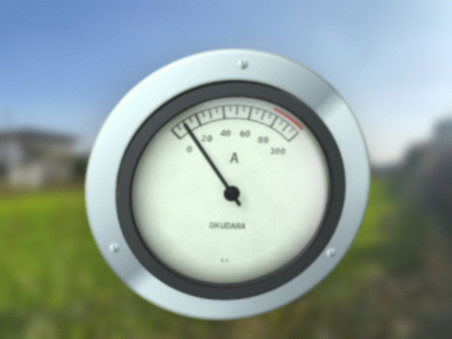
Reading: 10A
